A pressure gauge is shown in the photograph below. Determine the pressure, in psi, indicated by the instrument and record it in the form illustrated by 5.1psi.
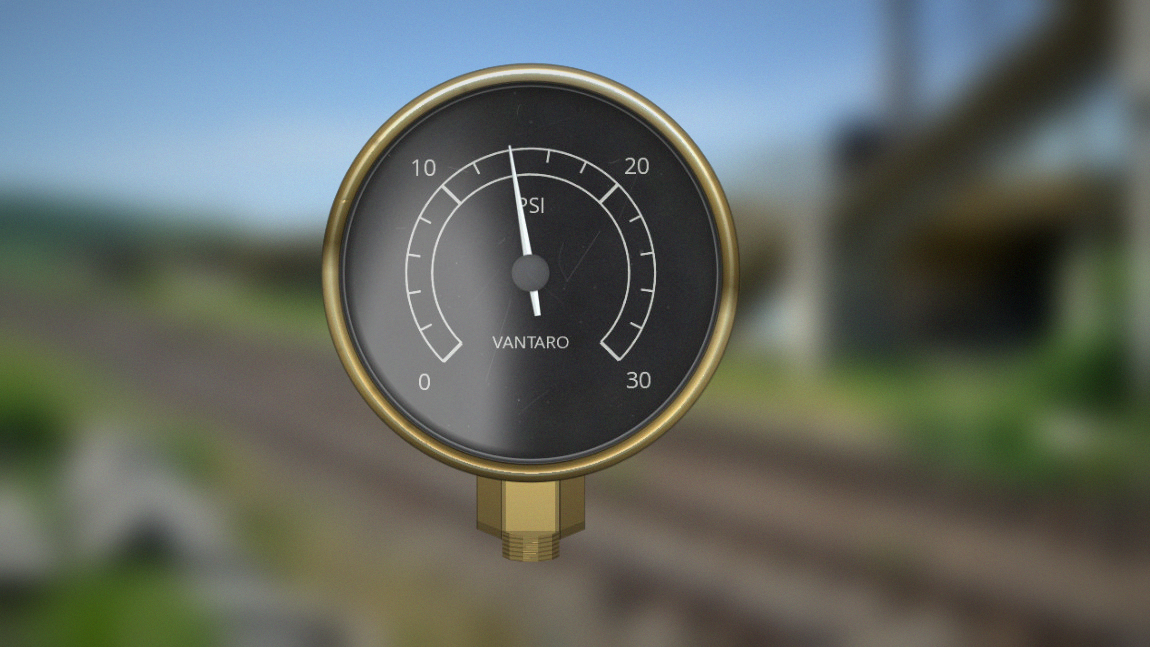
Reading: 14psi
